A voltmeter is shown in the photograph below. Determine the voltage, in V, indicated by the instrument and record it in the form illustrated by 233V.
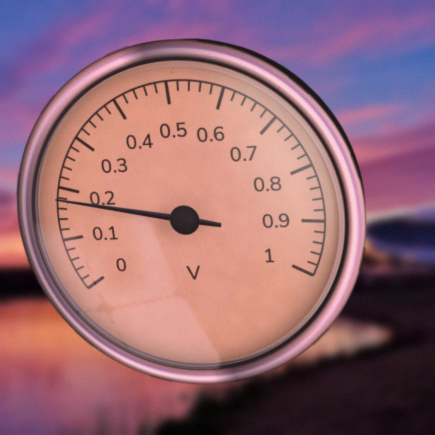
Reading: 0.18V
